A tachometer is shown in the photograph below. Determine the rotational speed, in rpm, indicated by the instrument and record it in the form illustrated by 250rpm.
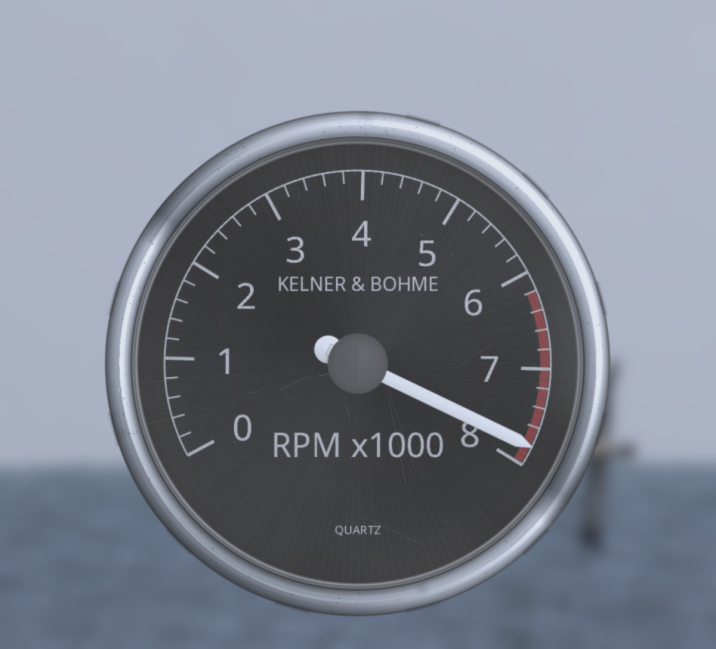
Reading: 7800rpm
